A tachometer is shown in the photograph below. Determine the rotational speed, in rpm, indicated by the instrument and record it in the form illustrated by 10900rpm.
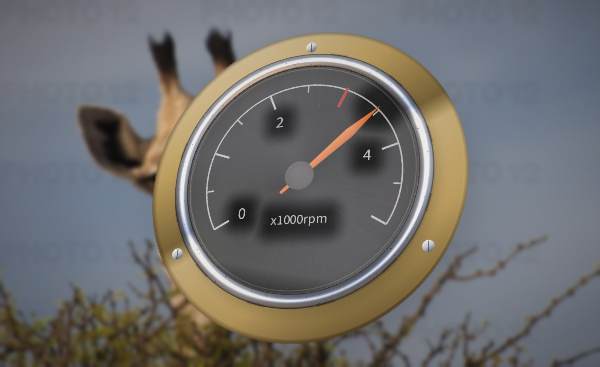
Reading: 3500rpm
